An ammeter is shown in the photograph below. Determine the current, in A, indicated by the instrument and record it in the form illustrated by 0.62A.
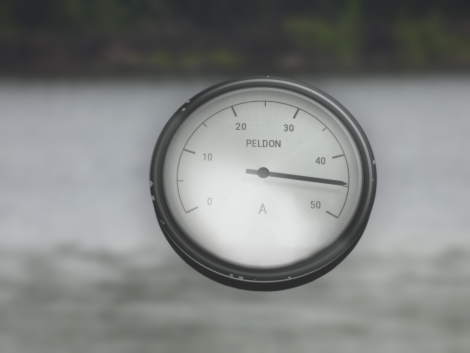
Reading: 45A
